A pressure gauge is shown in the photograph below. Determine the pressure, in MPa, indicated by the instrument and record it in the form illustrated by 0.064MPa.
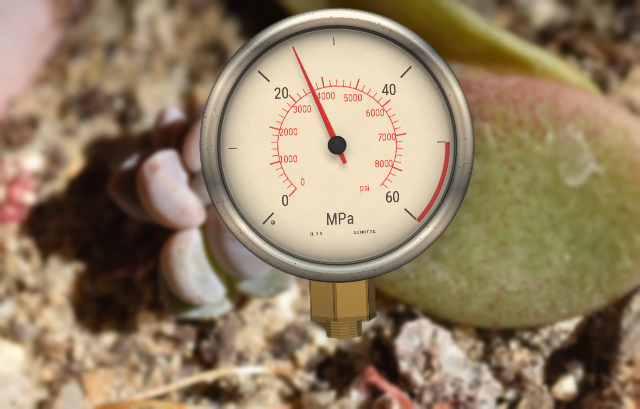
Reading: 25MPa
